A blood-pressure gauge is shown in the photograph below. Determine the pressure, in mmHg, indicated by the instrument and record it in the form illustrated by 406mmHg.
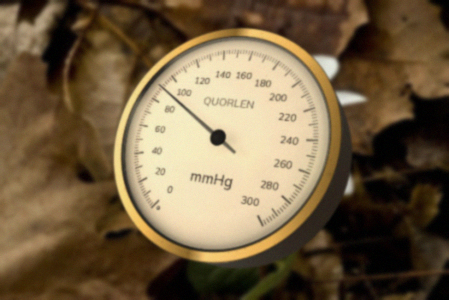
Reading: 90mmHg
